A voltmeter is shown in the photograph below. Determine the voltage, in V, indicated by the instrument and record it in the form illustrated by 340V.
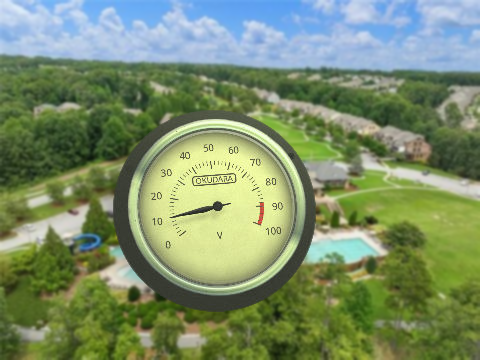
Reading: 10V
